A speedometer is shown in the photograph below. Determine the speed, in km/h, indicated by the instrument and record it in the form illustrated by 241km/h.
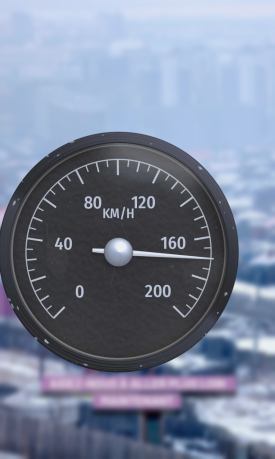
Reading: 170km/h
